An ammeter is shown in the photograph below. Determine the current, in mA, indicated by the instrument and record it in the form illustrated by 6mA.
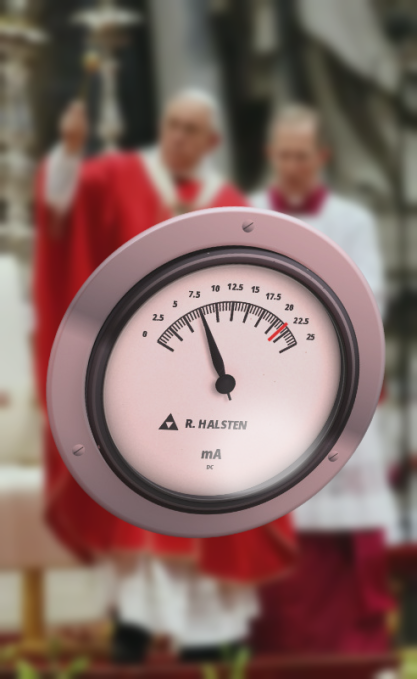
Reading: 7.5mA
